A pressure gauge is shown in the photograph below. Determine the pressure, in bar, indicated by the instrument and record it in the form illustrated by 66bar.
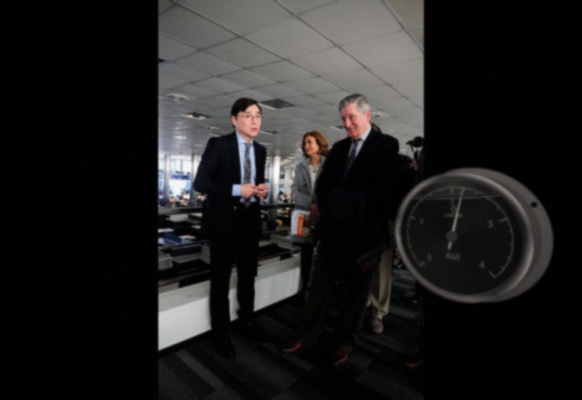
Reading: 2.2bar
